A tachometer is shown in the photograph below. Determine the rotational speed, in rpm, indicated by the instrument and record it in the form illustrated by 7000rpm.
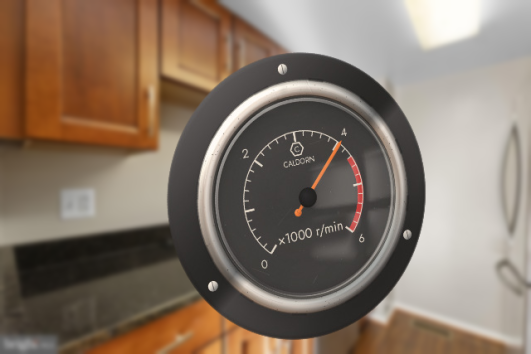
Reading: 4000rpm
